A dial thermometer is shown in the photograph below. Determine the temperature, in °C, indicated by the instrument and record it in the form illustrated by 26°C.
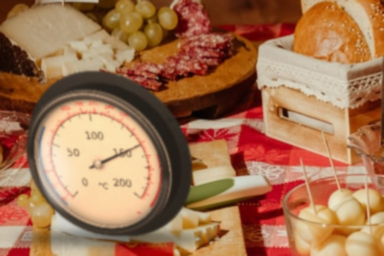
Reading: 150°C
